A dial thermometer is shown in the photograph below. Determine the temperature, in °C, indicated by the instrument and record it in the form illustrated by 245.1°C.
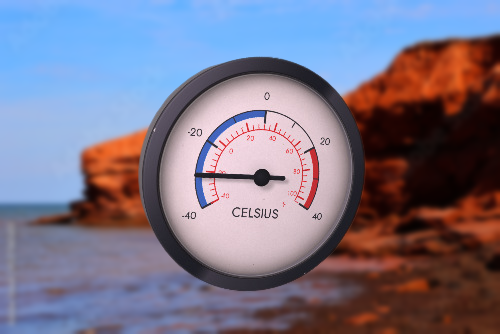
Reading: -30°C
